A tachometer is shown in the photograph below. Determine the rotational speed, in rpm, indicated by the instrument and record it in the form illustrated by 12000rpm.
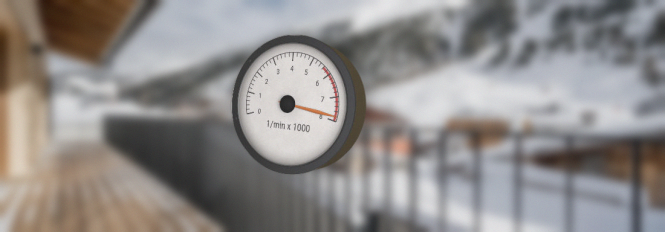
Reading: 7800rpm
